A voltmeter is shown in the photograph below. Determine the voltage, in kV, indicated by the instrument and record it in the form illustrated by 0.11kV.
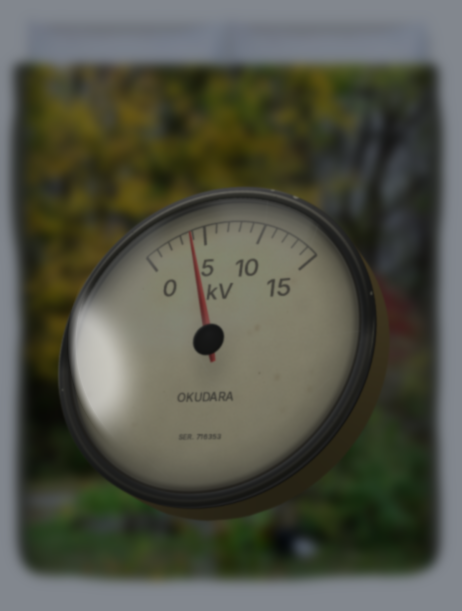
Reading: 4kV
